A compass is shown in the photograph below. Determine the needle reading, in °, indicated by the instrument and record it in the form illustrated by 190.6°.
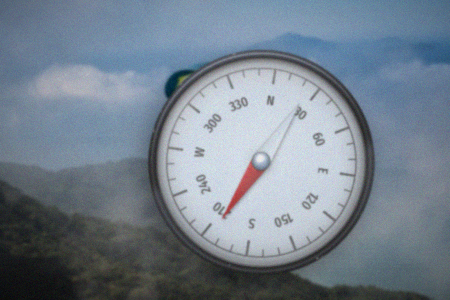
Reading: 205°
